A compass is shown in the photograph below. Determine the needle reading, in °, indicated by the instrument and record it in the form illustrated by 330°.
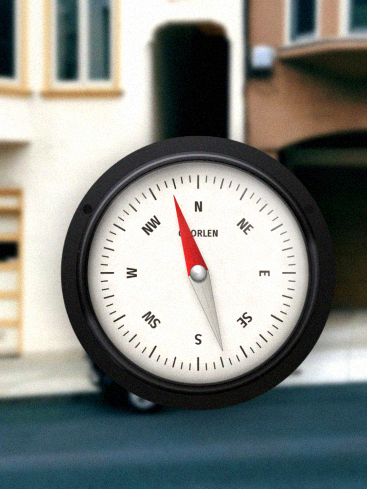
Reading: 342.5°
